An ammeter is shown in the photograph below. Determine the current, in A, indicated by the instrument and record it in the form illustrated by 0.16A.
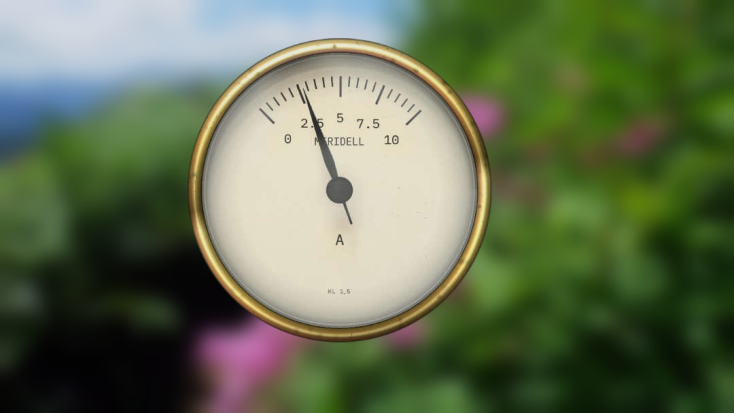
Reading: 2.75A
